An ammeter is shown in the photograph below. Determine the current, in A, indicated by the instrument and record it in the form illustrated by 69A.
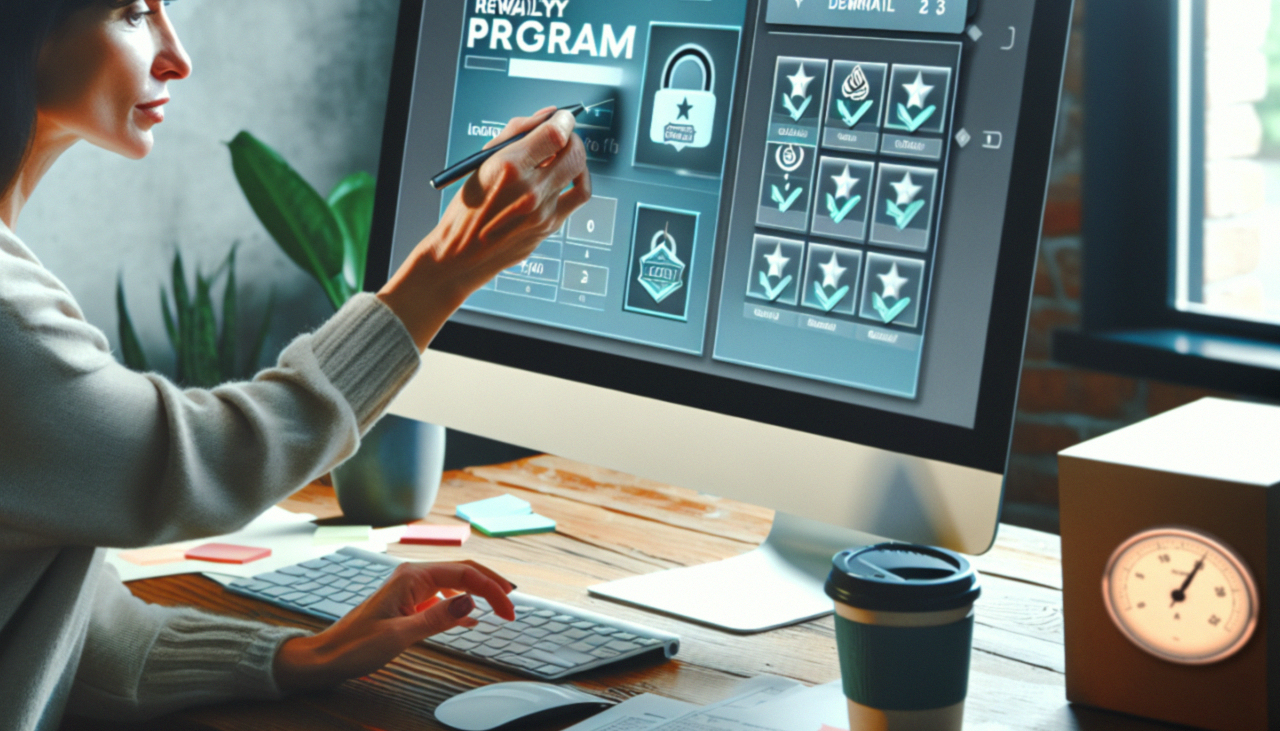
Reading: 15A
